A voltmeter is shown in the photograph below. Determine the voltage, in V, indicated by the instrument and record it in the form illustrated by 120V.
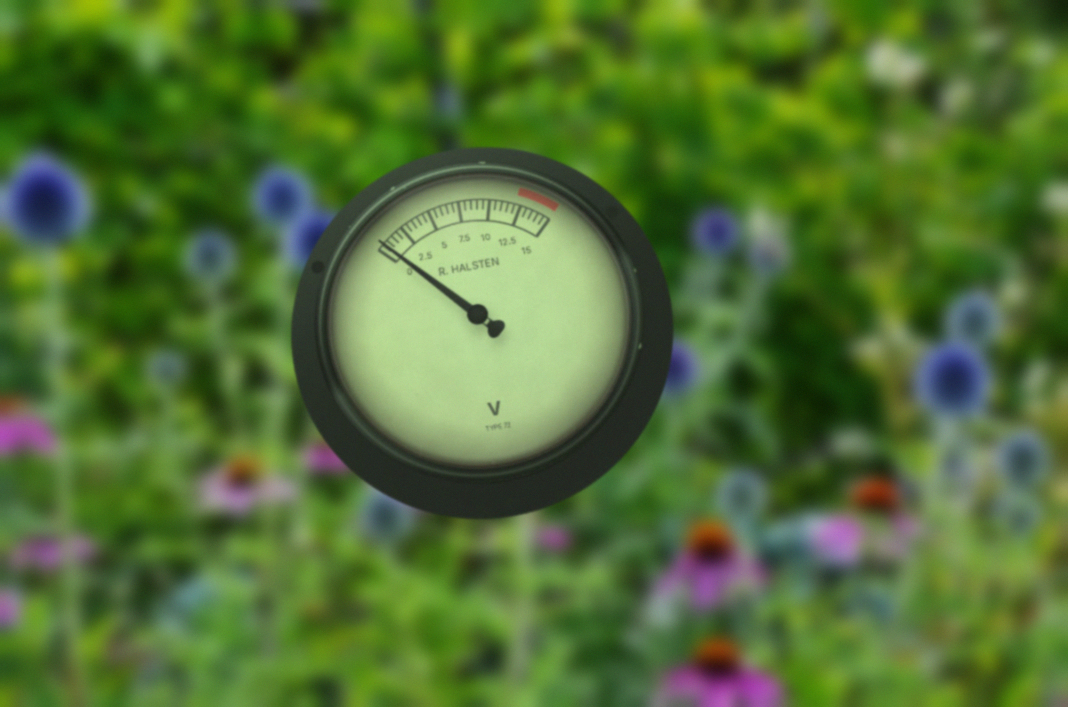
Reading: 0.5V
